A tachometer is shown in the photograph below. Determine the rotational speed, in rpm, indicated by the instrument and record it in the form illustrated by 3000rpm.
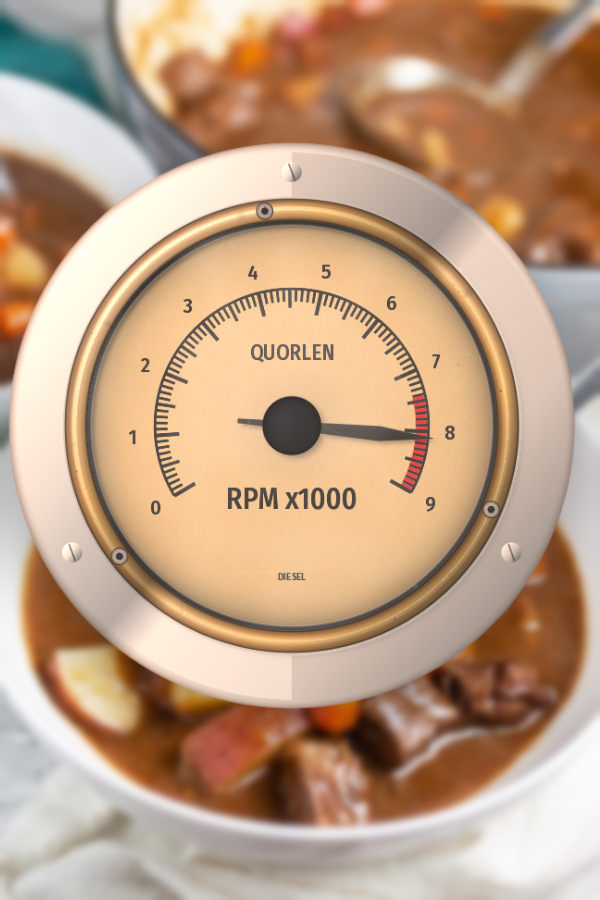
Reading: 8100rpm
